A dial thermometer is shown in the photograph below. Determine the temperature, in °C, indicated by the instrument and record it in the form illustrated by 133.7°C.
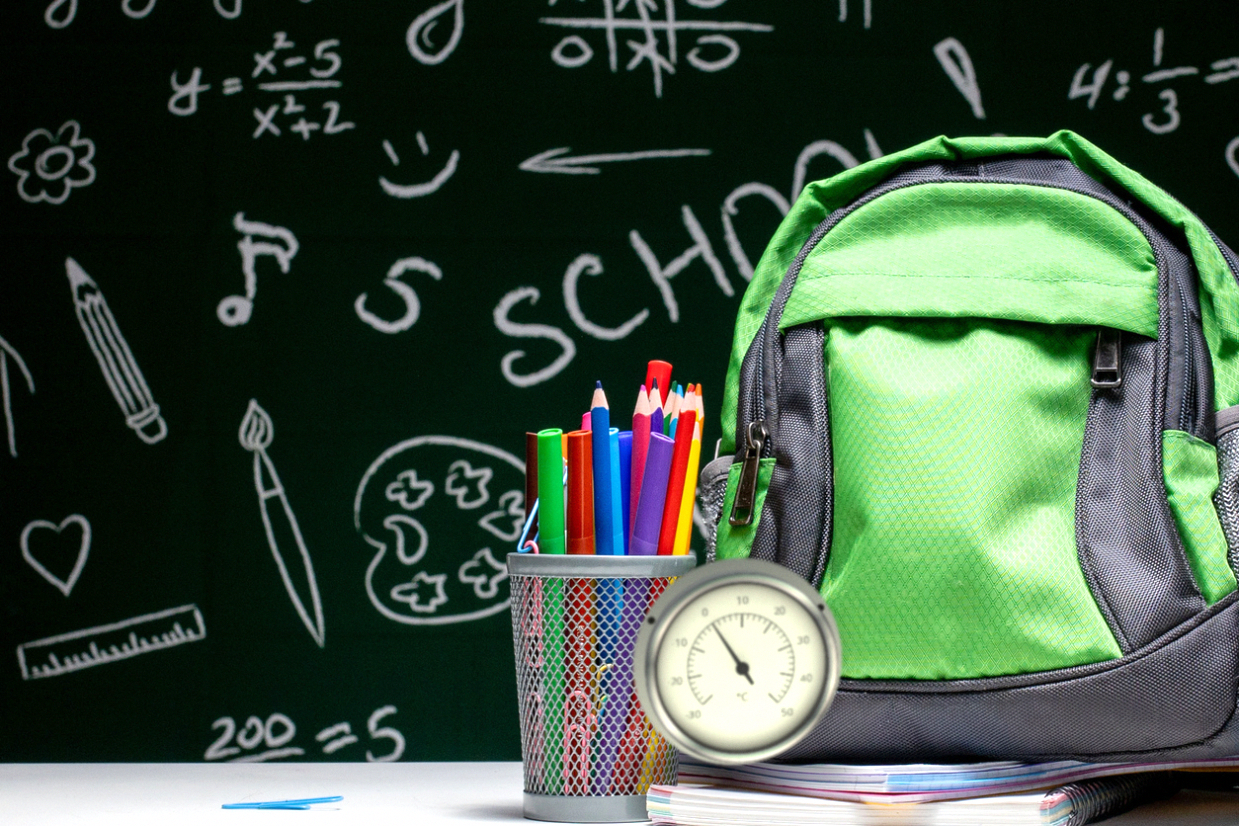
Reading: 0°C
